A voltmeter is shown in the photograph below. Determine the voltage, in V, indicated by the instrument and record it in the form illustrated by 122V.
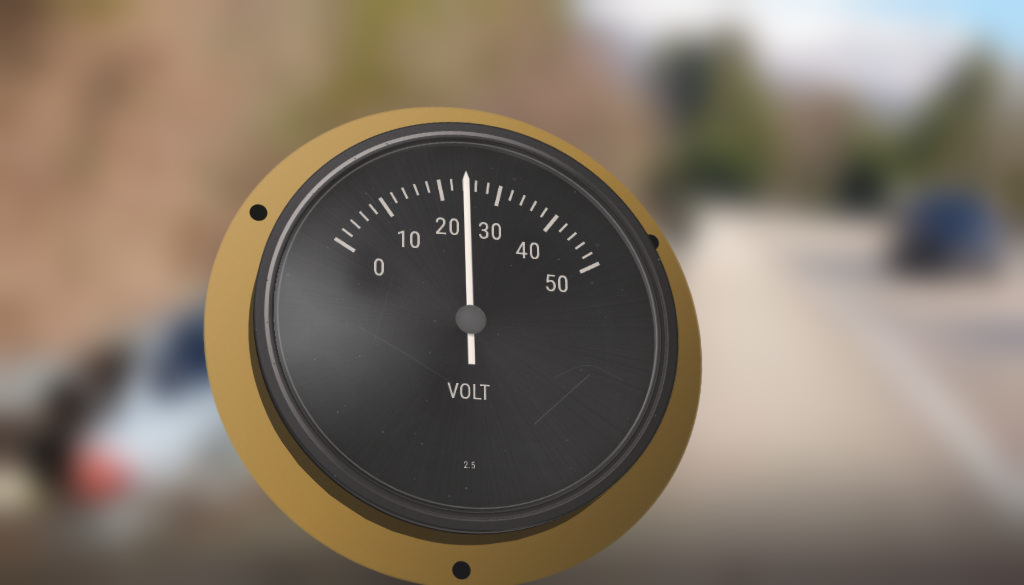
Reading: 24V
